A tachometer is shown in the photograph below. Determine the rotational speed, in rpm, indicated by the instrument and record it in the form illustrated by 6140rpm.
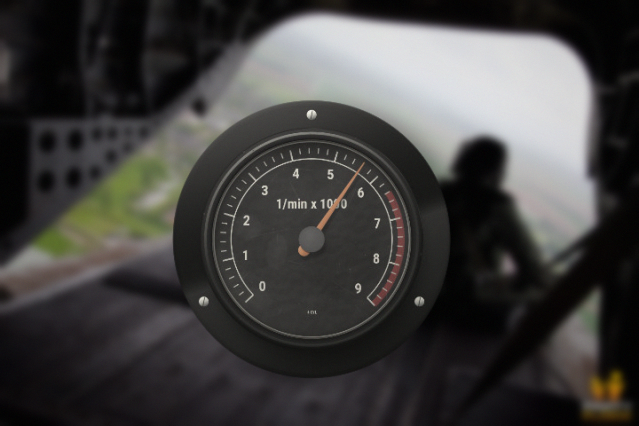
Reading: 5600rpm
